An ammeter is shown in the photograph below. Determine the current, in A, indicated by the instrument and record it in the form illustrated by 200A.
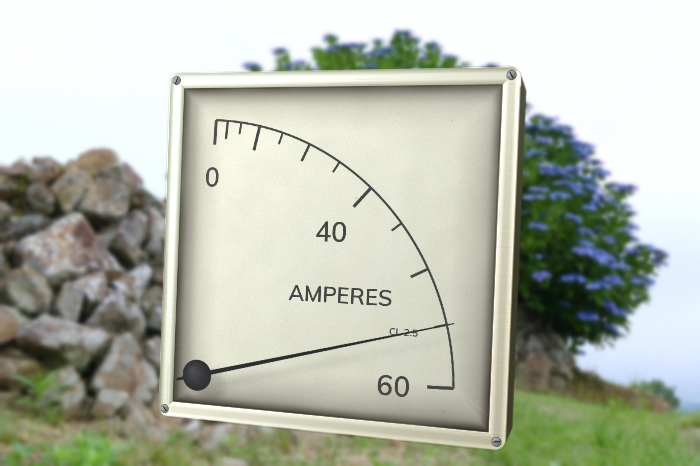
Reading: 55A
